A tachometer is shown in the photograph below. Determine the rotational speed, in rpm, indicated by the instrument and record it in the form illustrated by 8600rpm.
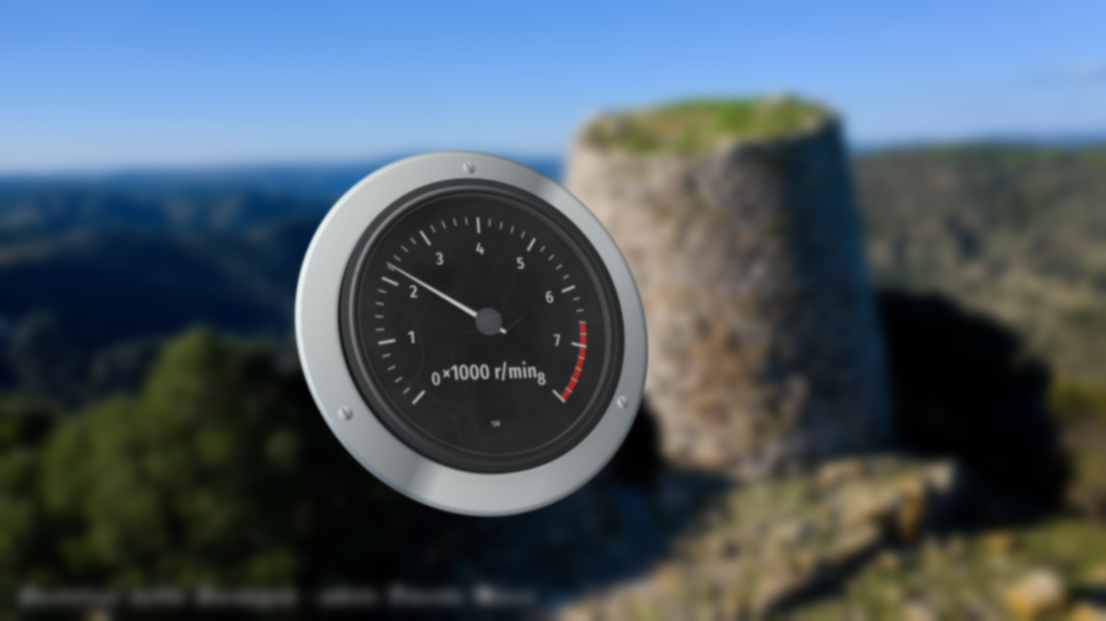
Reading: 2200rpm
